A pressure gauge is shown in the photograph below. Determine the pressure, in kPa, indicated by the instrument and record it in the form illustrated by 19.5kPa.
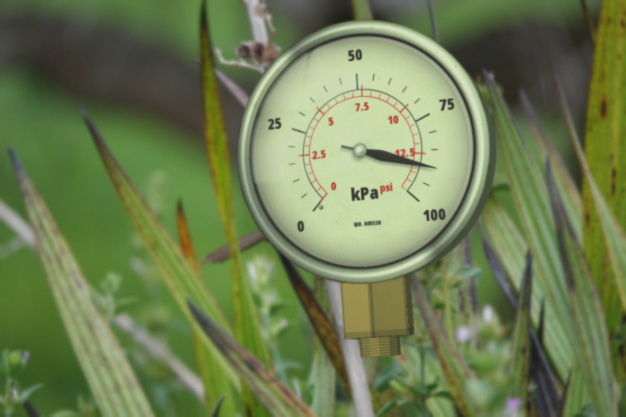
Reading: 90kPa
